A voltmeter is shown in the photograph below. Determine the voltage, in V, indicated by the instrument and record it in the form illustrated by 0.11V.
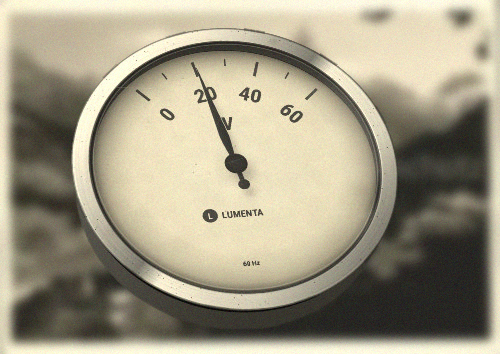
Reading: 20V
